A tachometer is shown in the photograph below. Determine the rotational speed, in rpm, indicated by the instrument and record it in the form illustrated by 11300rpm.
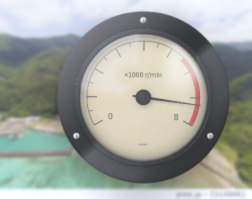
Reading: 7250rpm
